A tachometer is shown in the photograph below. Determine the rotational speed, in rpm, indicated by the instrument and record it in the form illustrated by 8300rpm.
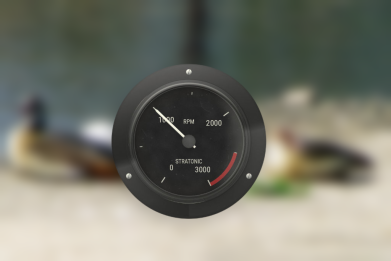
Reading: 1000rpm
